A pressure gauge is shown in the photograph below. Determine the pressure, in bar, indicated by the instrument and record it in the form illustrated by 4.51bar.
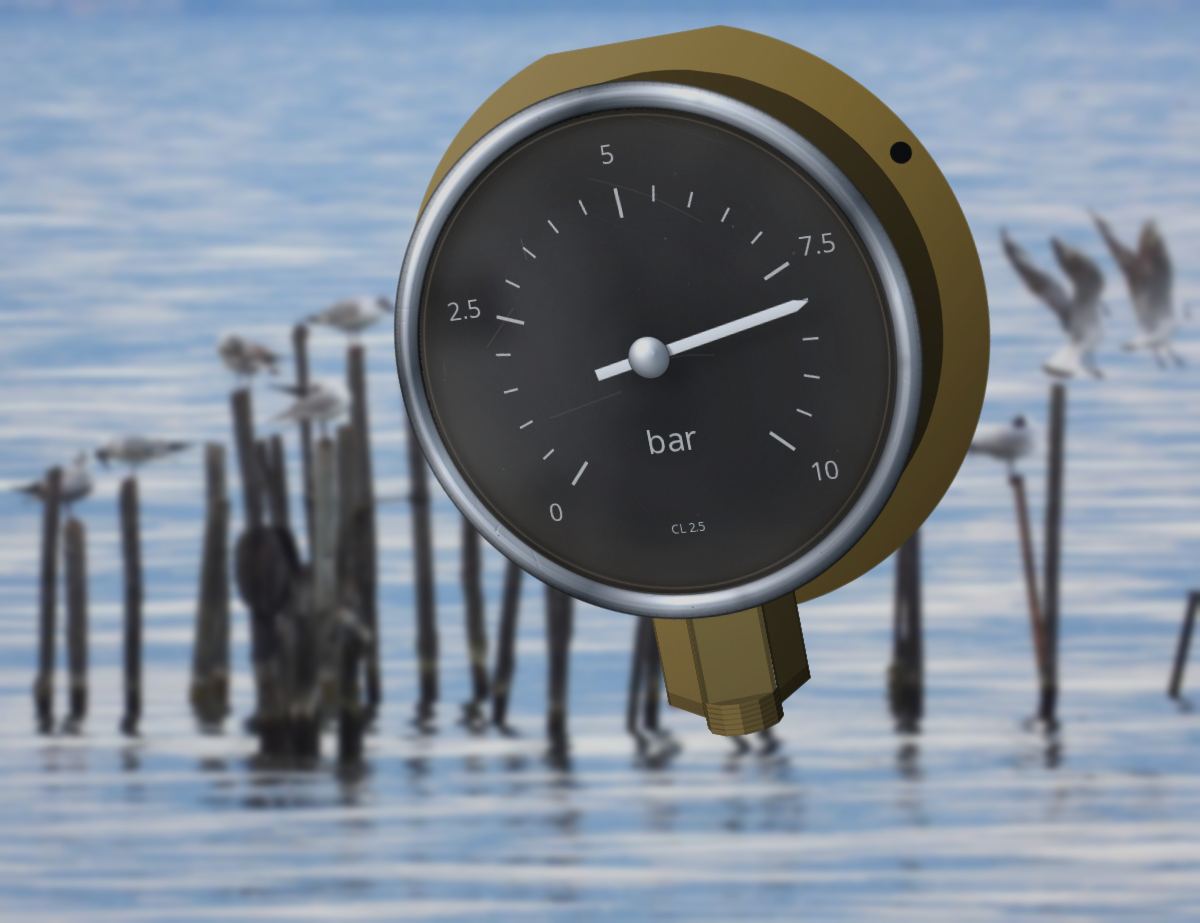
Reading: 8bar
